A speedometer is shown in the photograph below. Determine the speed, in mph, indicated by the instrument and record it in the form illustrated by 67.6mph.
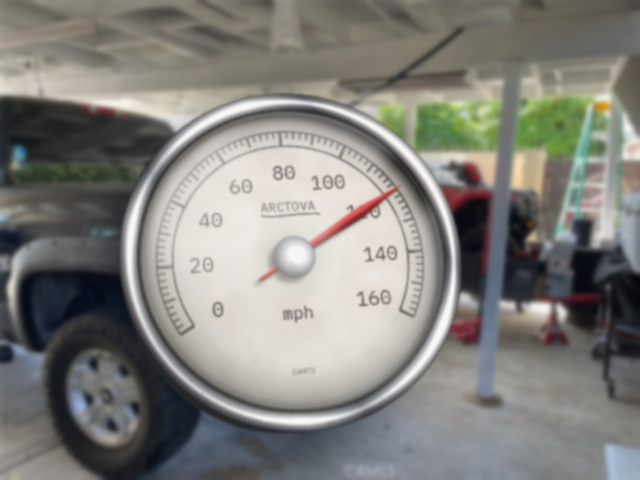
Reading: 120mph
